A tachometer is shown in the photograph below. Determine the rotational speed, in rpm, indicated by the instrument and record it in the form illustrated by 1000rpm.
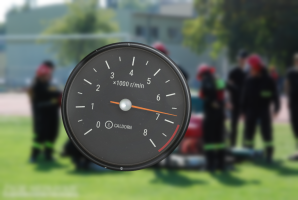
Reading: 6750rpm
